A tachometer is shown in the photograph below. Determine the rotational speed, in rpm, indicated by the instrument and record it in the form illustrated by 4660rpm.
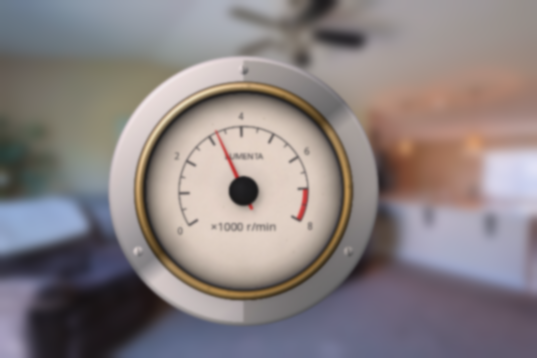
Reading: 3250rpm
